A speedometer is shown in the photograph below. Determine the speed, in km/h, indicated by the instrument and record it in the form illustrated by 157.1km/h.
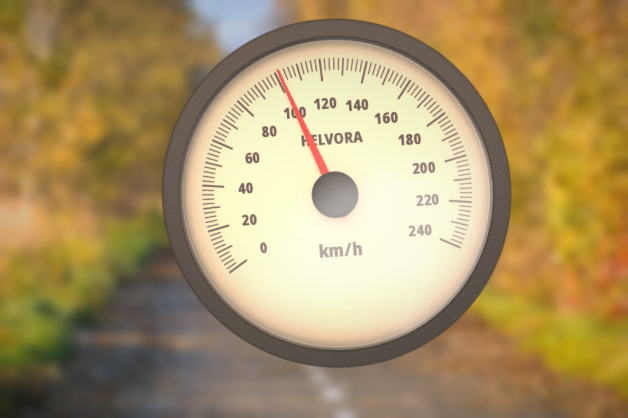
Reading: 102km/h
